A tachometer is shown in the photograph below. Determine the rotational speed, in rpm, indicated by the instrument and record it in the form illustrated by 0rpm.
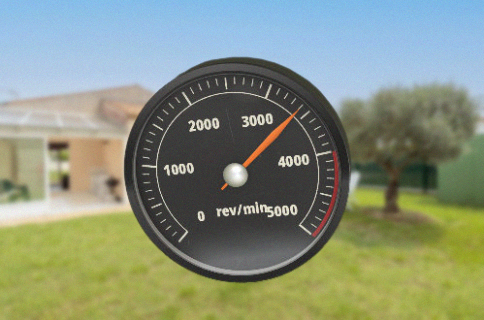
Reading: 3400rpm
